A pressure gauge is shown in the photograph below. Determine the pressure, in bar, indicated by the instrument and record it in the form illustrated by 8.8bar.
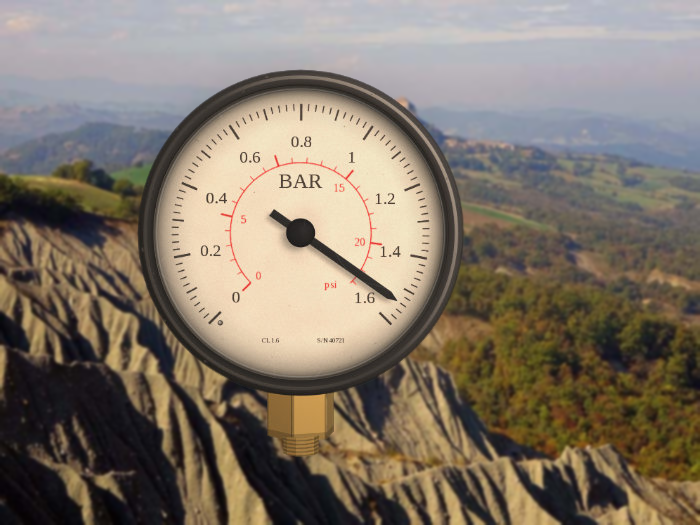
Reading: 1.54bar
